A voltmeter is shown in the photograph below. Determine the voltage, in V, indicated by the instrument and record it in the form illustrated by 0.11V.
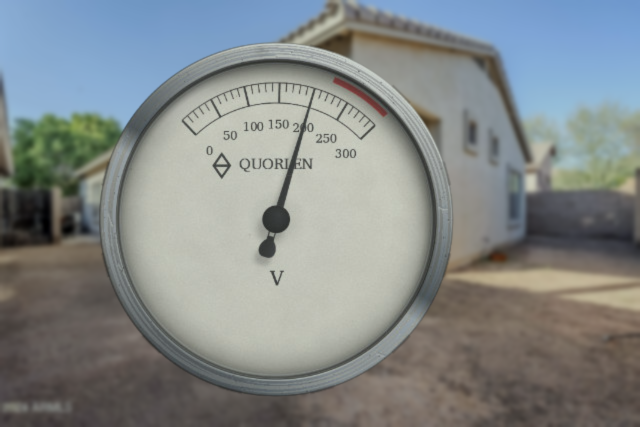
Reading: 200V
